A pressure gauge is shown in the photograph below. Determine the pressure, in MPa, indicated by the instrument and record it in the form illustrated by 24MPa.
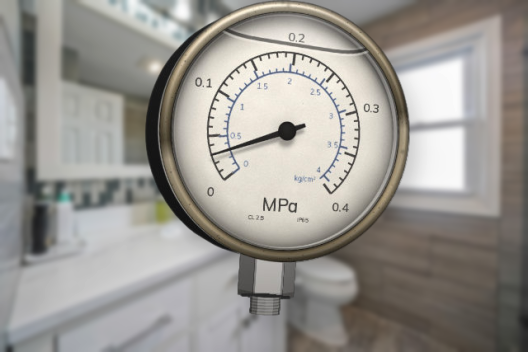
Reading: 0.03MPa
